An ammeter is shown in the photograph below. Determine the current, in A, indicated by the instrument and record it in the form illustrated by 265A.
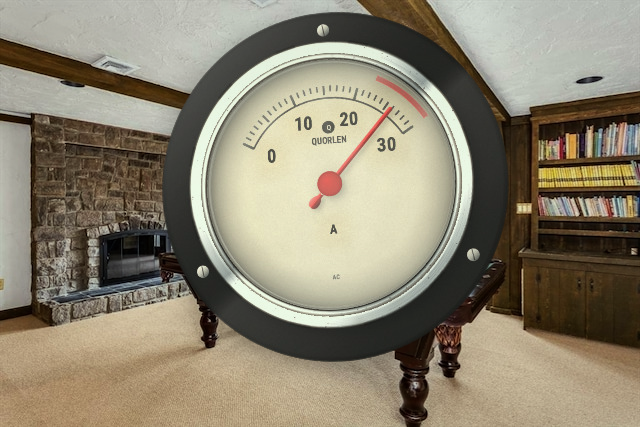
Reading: 26A
